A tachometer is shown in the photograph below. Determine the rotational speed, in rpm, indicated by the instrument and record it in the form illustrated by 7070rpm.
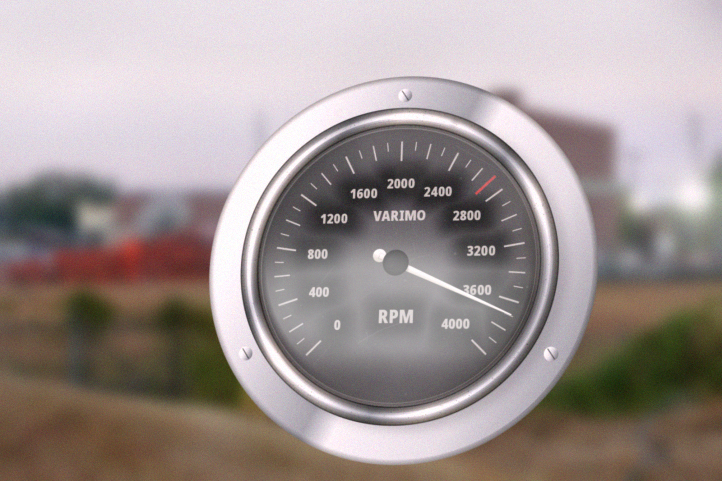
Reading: 3700rpm
